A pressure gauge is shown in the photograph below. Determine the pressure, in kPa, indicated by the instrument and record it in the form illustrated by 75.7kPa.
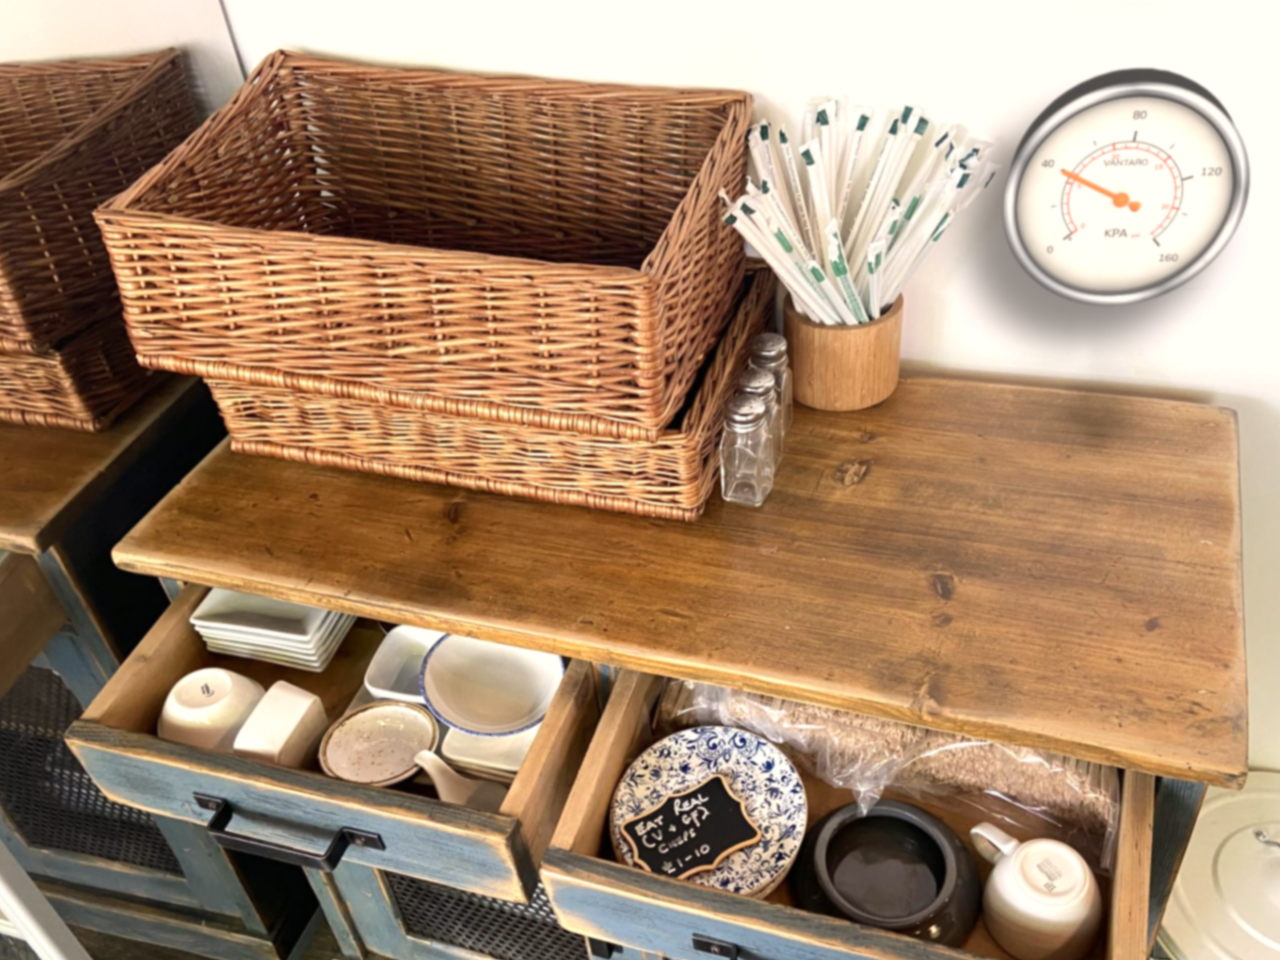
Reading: 40kPa
